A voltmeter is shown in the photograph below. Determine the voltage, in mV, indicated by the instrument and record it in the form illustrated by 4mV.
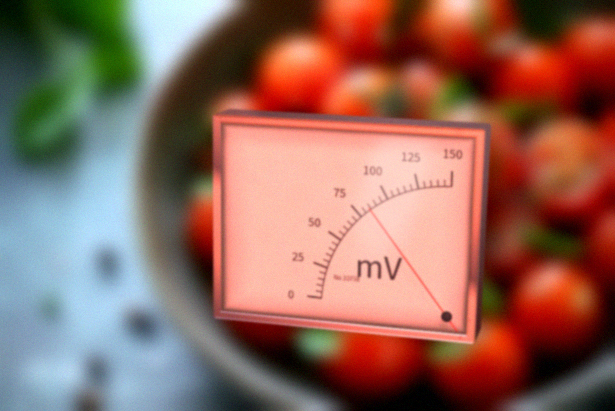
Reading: 85mV
